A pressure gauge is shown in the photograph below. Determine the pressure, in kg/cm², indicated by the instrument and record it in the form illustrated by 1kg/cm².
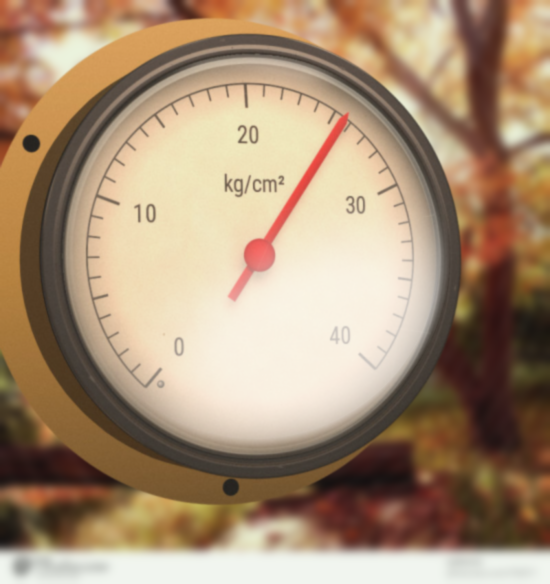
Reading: 25.5kg/cm²
